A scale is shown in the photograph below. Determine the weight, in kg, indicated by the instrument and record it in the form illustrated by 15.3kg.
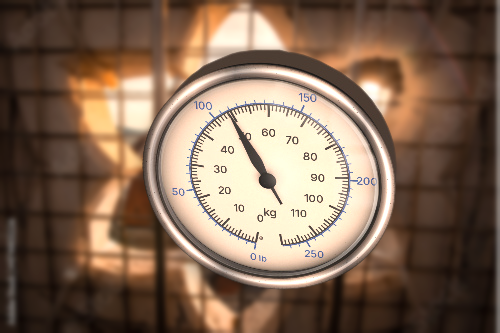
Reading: 50kg
